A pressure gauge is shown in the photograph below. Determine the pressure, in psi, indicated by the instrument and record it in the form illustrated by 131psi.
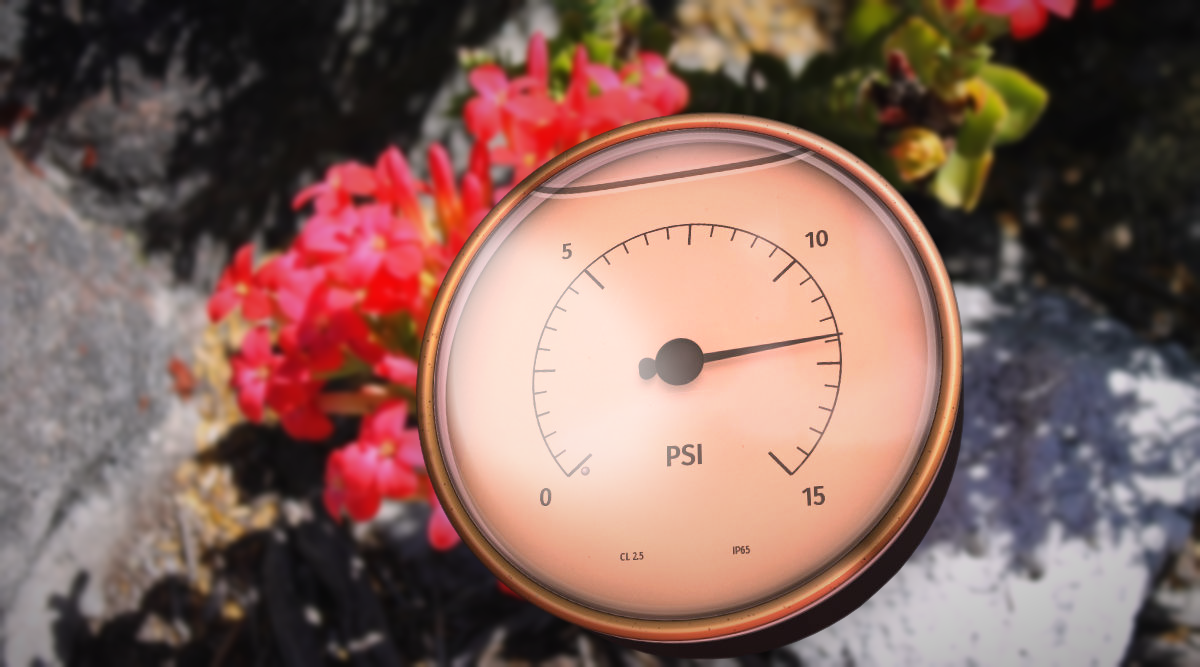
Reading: 12psi
